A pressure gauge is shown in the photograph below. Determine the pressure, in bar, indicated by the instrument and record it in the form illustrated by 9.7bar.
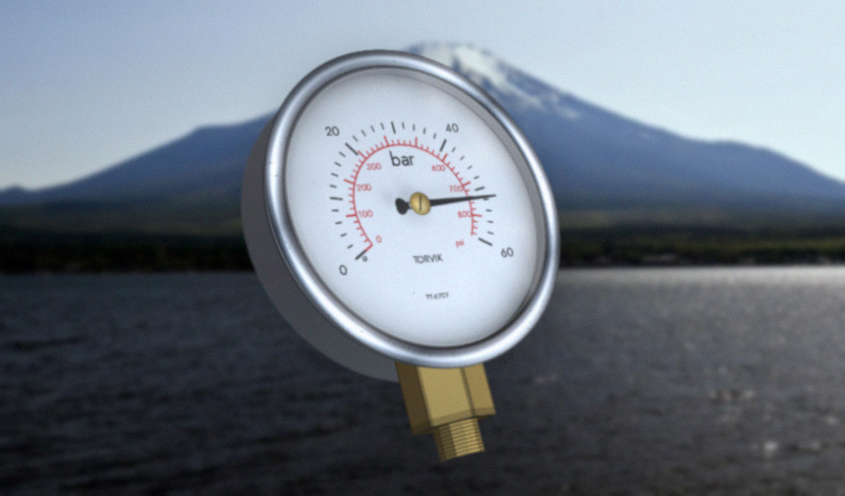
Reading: 52bar
